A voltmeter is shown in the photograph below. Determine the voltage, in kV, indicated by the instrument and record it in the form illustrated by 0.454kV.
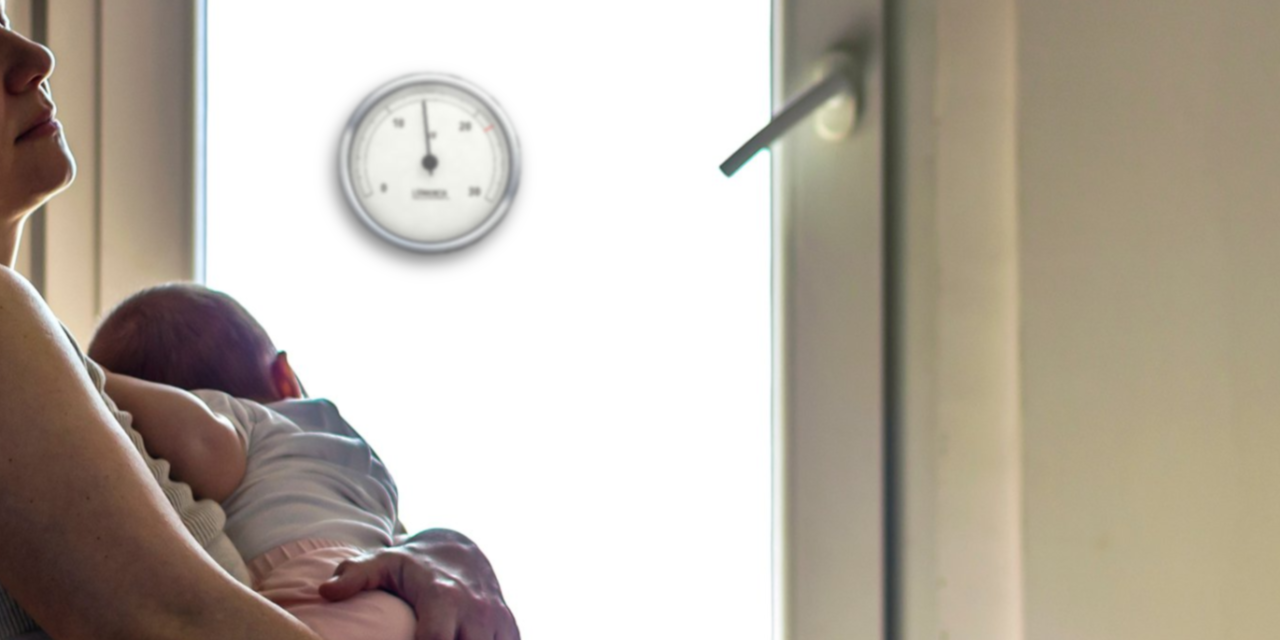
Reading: 14kV
